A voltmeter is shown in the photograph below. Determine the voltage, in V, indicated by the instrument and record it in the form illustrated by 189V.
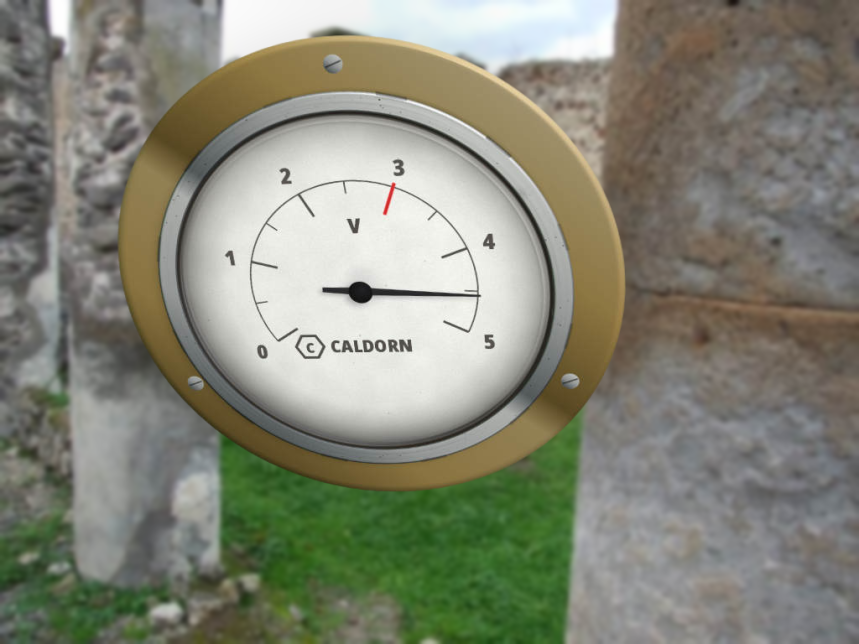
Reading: 4.5V
